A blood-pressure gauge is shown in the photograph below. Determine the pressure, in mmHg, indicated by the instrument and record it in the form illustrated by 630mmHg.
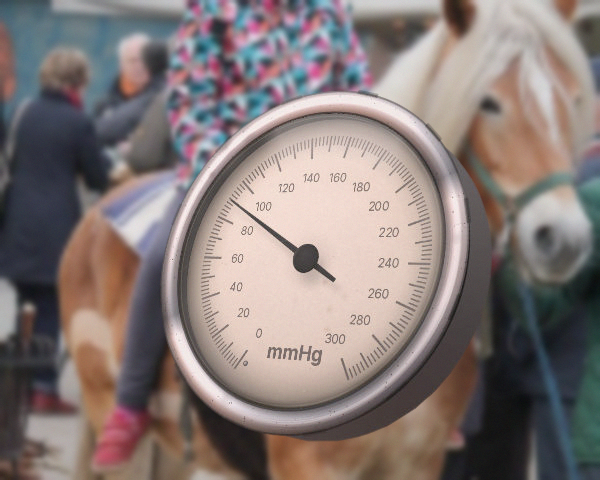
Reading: 90mmHg
